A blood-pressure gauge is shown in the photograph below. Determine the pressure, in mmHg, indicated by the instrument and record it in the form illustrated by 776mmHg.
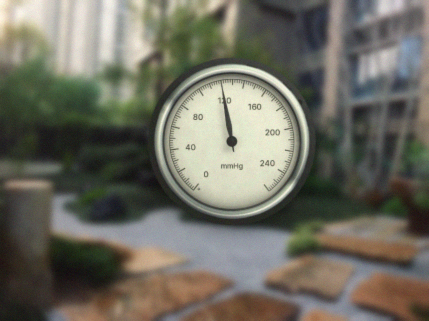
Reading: 120mmHg
